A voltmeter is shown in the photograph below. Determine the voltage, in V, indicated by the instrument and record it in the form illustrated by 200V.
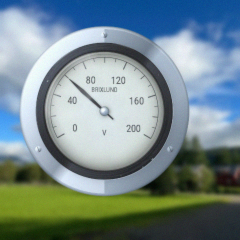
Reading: 60V
